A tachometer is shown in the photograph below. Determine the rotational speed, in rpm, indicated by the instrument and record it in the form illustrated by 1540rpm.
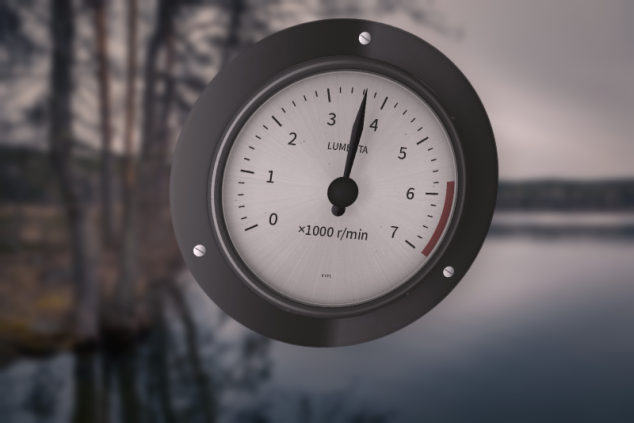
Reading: 3600rpm
